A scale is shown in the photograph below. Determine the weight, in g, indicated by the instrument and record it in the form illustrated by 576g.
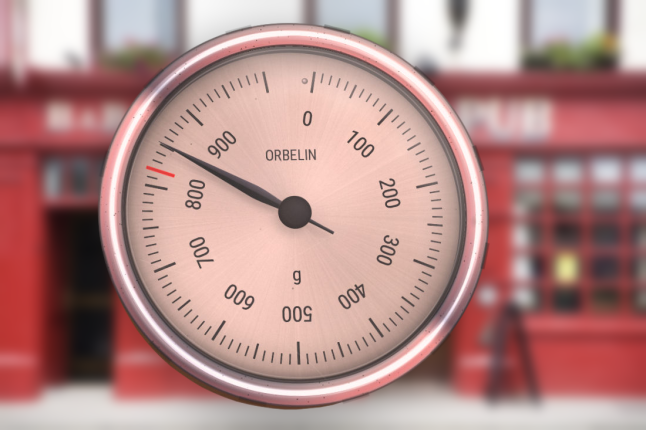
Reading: 850g
